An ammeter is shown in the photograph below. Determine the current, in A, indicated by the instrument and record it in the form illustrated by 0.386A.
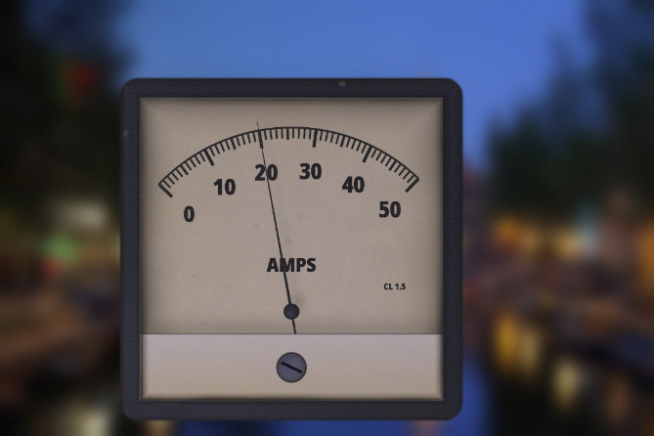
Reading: 20A
